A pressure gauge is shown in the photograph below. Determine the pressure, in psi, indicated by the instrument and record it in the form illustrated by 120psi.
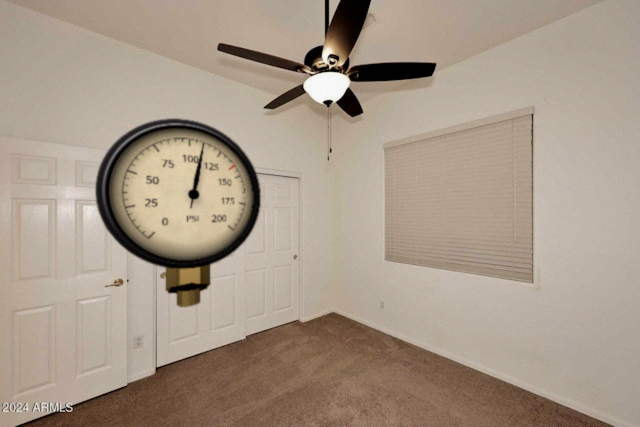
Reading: 110psi
